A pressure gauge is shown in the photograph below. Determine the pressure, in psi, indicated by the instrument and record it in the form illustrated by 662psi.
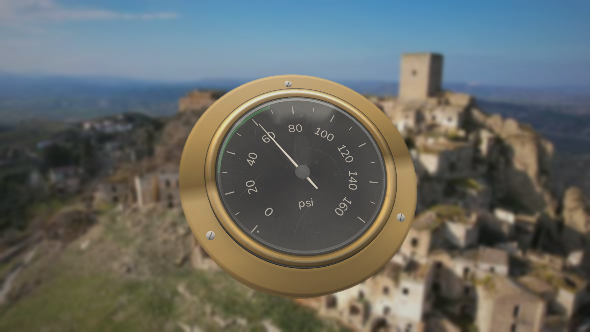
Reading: 60psi
